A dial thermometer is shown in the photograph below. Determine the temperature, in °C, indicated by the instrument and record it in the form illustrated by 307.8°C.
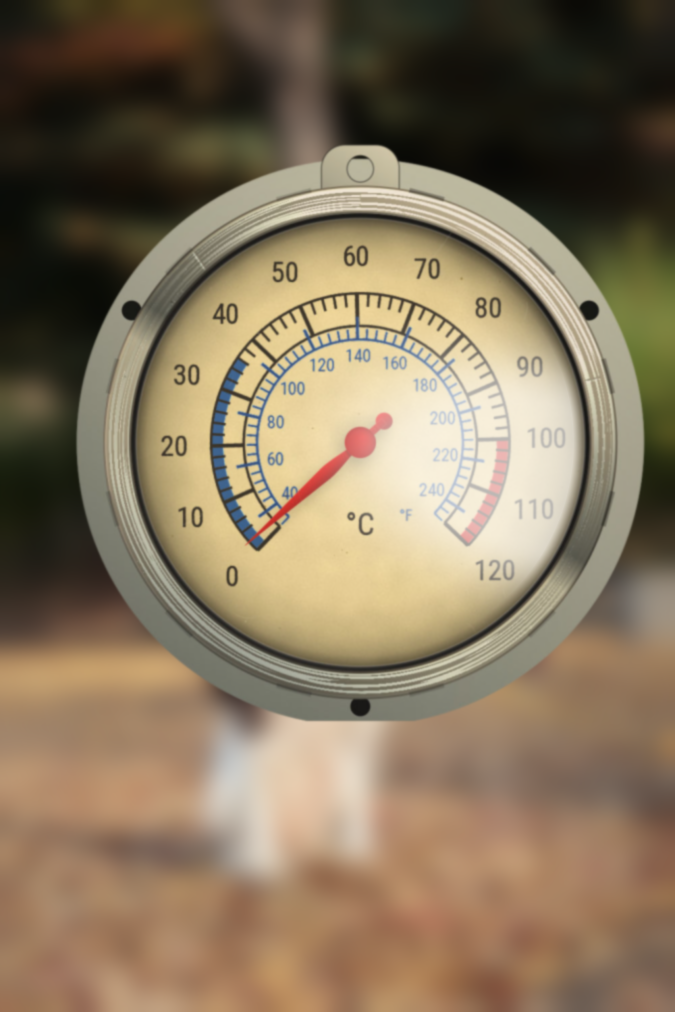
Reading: 2°C
